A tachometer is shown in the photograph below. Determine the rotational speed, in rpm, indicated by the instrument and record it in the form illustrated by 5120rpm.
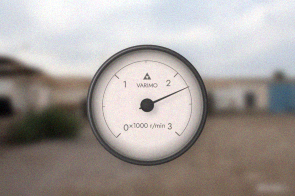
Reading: 2250rpm
